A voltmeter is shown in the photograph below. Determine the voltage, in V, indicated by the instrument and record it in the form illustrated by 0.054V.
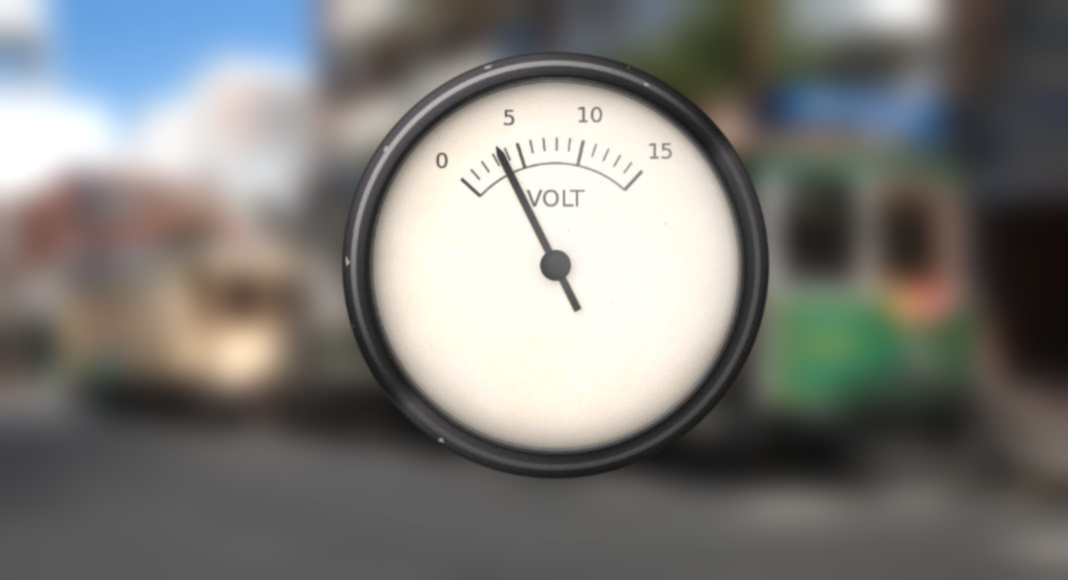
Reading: 3.5V
